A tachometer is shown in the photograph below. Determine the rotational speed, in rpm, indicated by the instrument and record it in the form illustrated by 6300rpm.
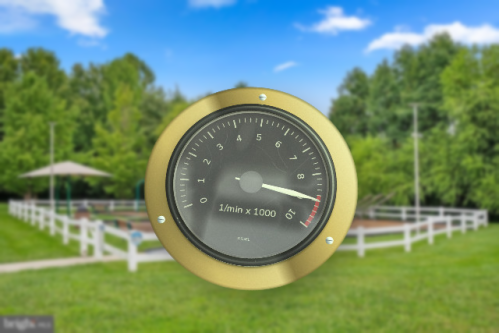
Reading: 9000rpm
